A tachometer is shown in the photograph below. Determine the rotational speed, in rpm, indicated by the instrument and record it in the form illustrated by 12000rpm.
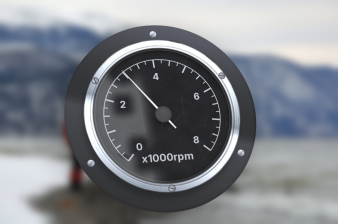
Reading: 3000rpm
